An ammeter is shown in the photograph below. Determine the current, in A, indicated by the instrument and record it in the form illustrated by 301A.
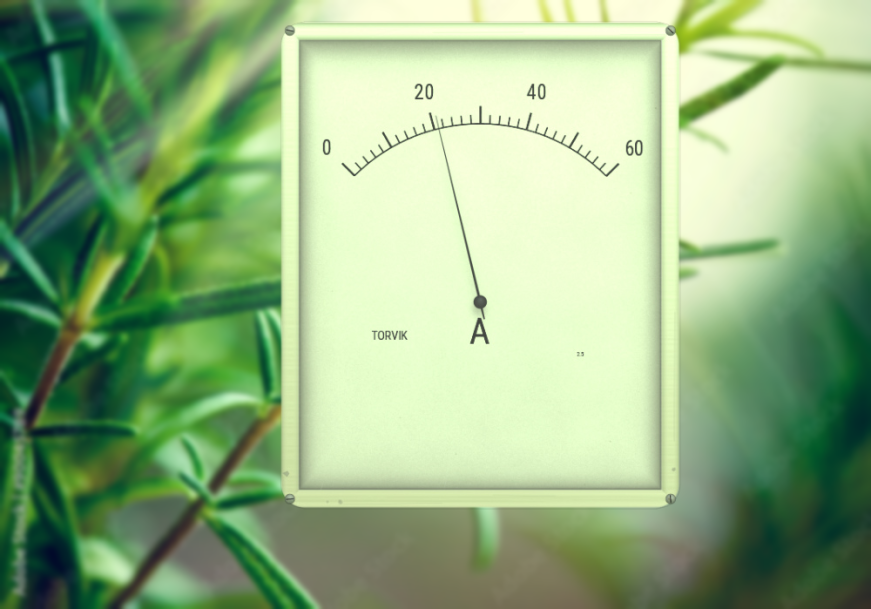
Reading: 21A
